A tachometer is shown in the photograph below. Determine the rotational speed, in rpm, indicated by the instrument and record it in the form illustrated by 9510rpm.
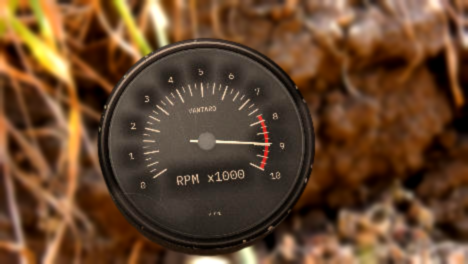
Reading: 9000rpm
